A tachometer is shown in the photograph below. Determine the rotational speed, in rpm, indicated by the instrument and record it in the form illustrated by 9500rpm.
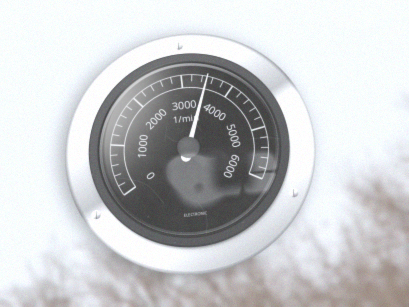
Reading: 3500rpm
